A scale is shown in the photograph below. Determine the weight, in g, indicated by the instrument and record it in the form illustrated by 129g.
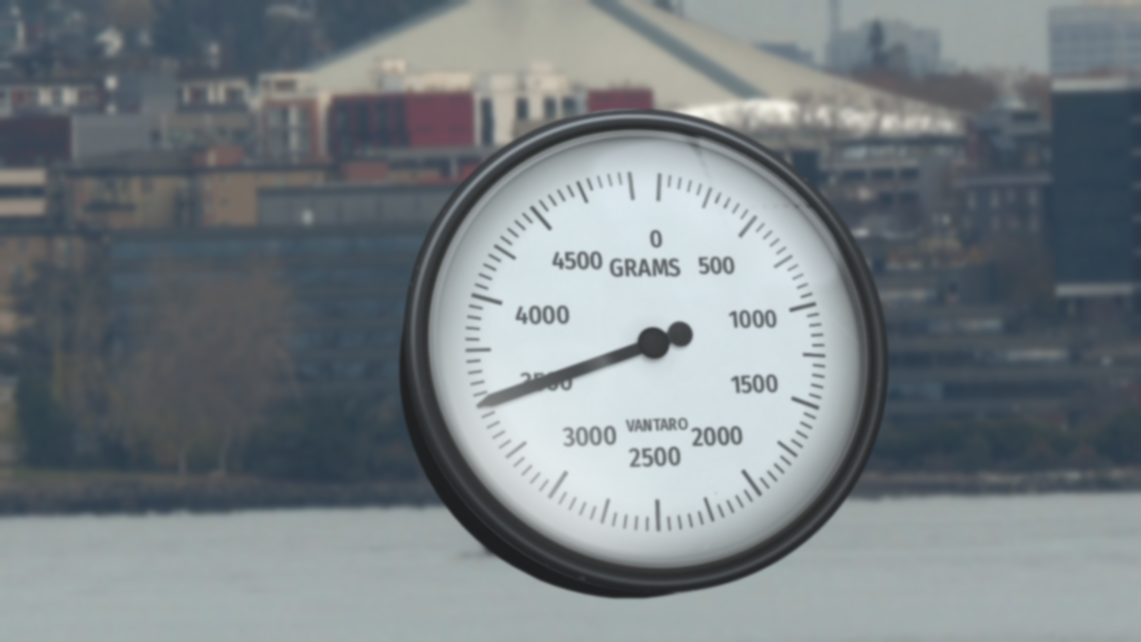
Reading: 3500g
